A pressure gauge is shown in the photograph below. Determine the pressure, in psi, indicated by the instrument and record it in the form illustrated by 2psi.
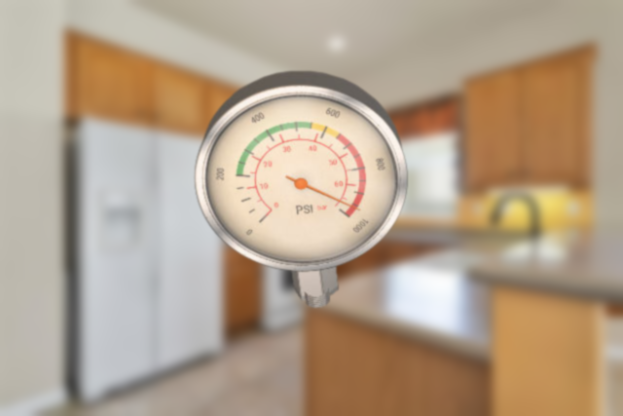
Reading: 950psi
